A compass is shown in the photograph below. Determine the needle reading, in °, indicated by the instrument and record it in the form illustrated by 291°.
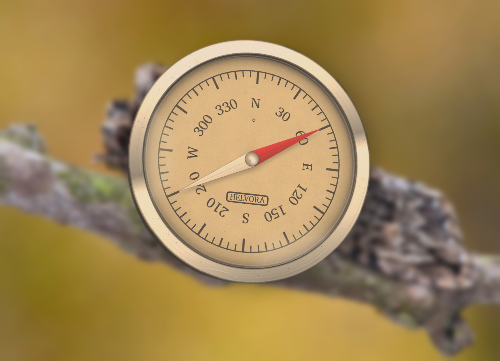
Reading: 60°
